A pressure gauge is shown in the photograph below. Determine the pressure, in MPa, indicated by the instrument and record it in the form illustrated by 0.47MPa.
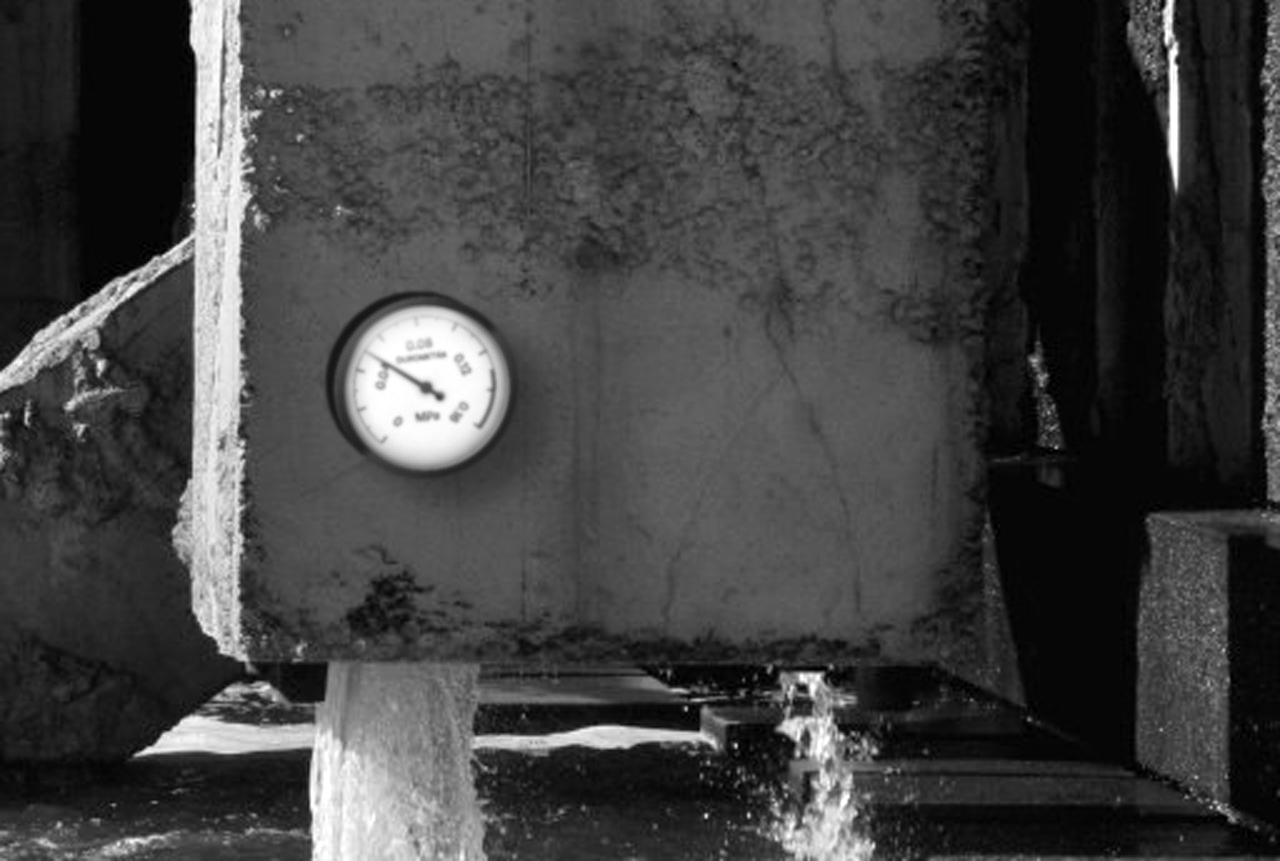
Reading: 0.05MPa
